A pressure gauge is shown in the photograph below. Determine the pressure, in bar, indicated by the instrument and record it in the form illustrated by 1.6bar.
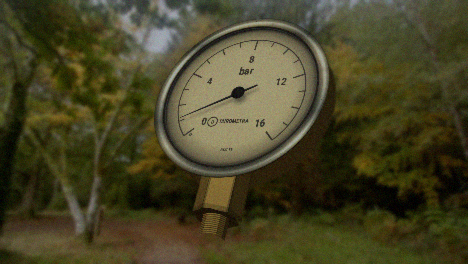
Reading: 1bar
